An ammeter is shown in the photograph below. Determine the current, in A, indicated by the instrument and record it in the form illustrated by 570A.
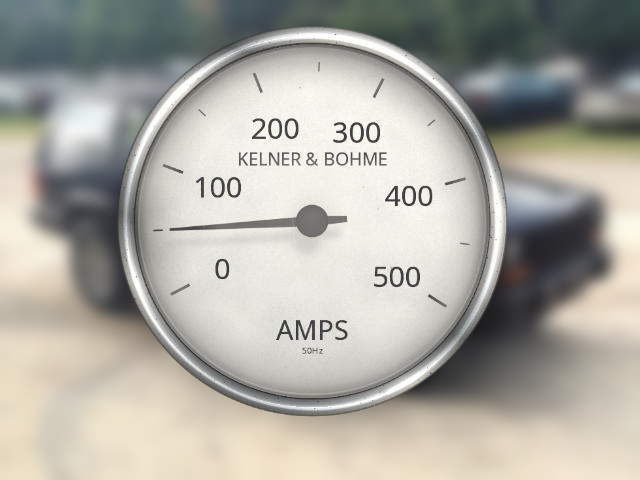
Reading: 50A
